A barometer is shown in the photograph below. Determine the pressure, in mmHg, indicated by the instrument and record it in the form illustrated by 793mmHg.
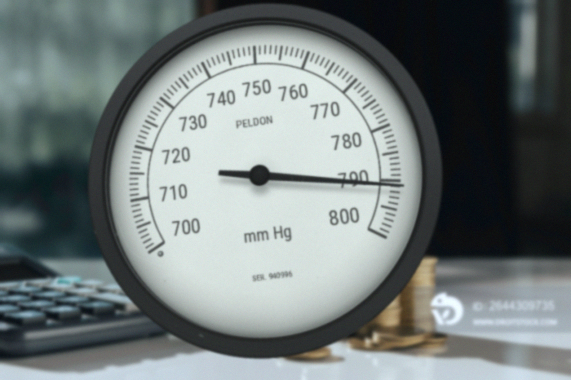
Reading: 791mmHg
